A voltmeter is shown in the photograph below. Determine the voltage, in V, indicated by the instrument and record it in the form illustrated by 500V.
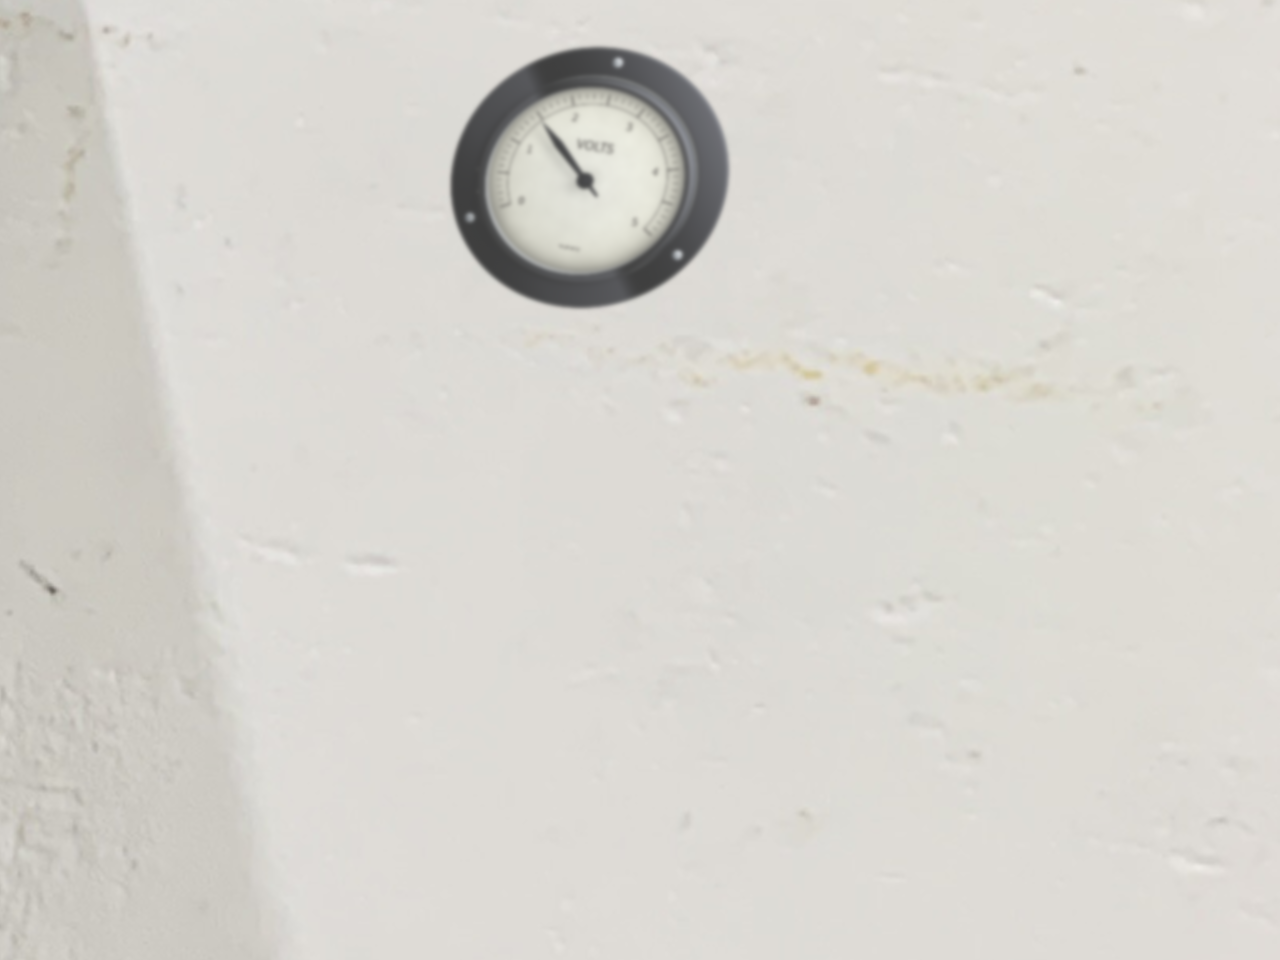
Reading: 1.5V
